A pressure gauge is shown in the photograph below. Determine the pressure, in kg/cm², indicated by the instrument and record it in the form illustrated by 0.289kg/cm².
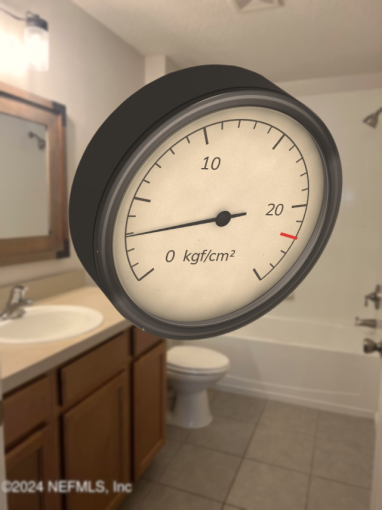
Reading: 3kg/cm²
